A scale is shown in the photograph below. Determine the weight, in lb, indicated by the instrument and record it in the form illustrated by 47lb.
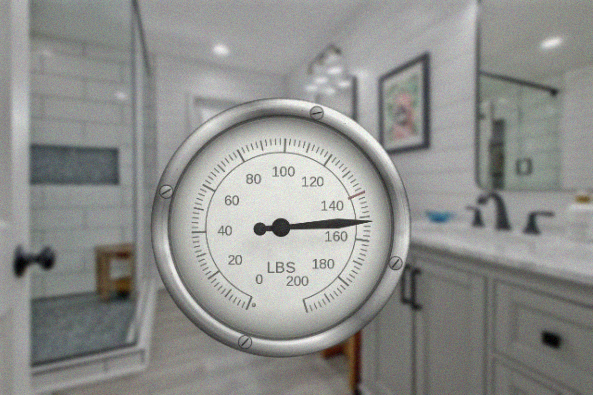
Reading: 152lb
